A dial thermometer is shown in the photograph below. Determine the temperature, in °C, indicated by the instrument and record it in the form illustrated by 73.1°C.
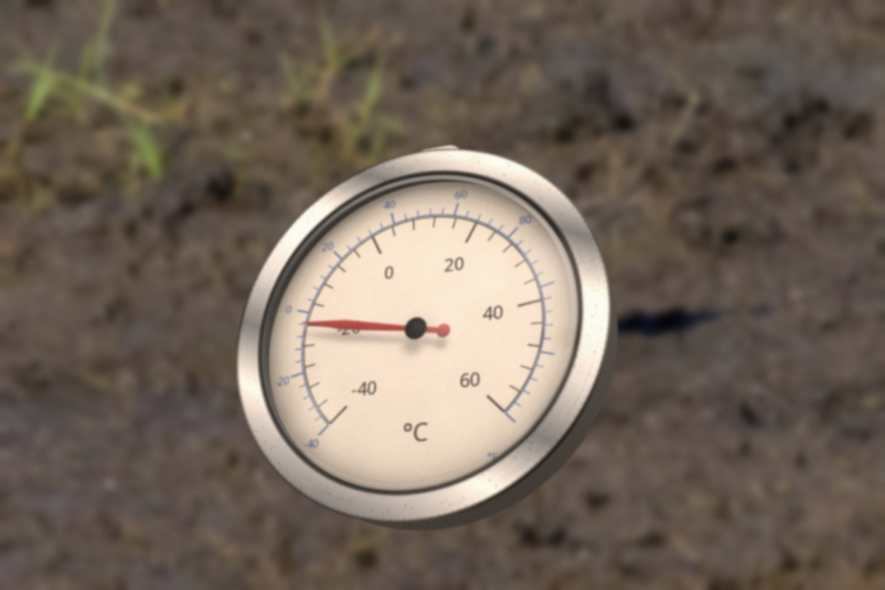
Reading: -20°C
